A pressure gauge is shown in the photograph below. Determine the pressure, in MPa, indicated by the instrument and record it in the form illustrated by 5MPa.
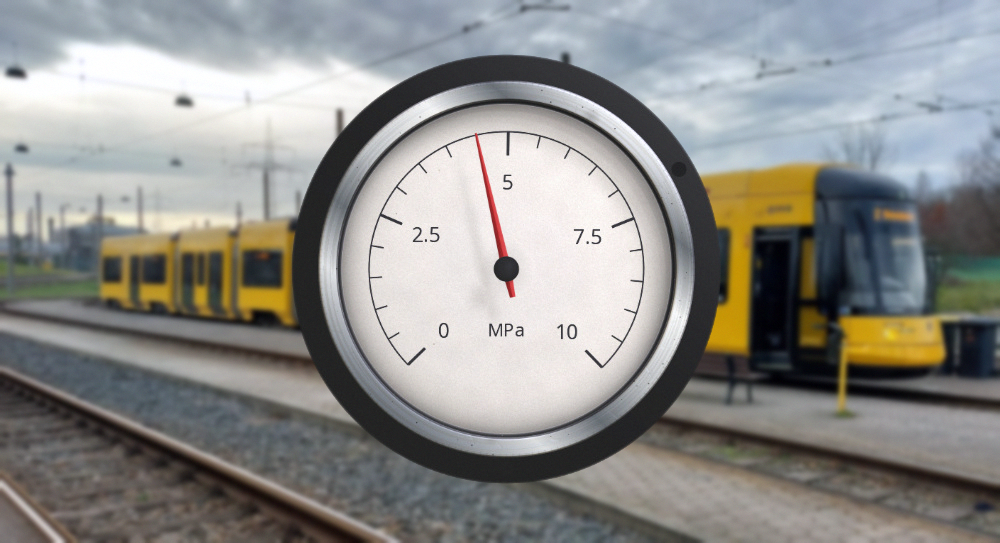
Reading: 4.5MPa
